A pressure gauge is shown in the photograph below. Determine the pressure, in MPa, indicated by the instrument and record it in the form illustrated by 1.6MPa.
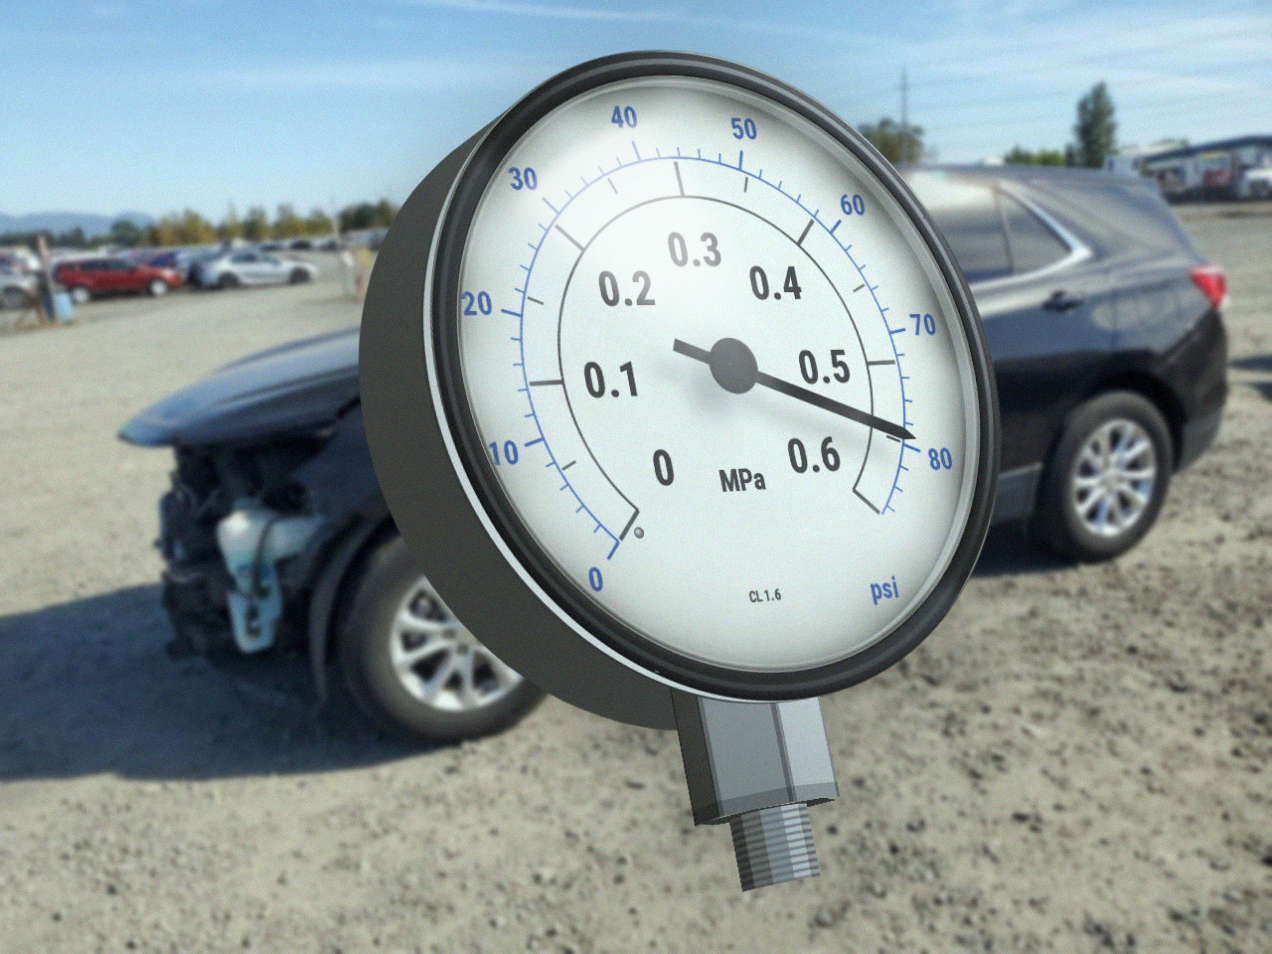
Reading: 0.55MPa
